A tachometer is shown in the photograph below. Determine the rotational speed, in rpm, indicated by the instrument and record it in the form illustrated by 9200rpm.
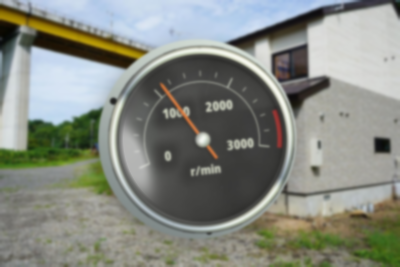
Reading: 1100rpm
